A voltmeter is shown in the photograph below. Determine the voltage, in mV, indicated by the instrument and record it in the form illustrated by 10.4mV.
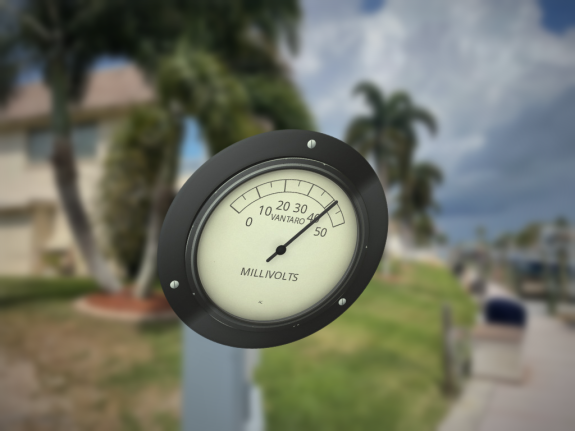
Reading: 40mV
